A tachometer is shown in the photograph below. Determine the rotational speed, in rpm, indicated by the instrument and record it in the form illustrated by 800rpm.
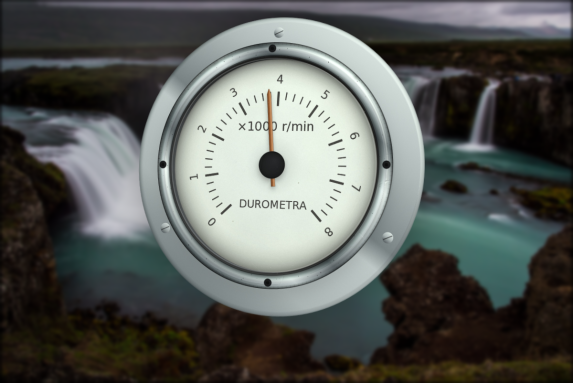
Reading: 3800rpm
